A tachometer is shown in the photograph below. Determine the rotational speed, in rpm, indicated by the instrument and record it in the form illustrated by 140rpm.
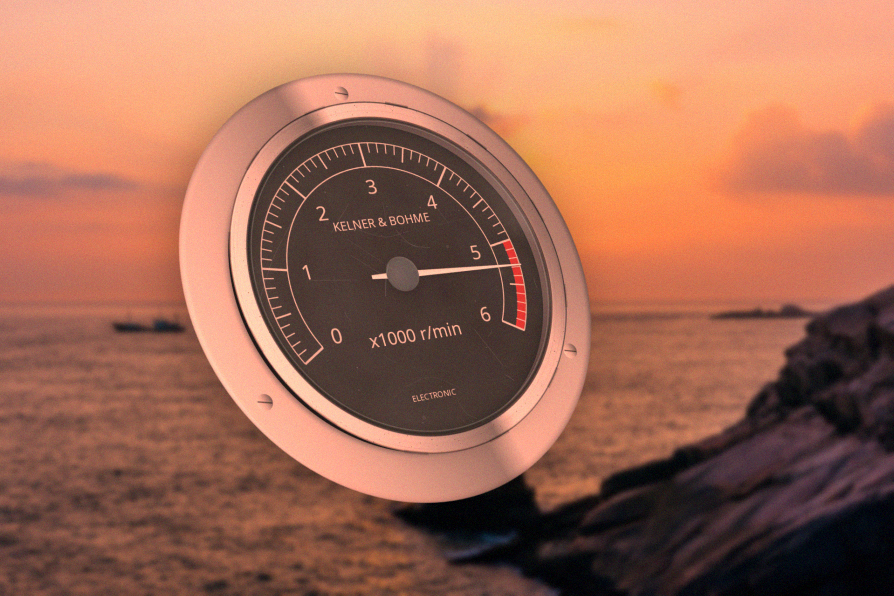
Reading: 5300rpm
